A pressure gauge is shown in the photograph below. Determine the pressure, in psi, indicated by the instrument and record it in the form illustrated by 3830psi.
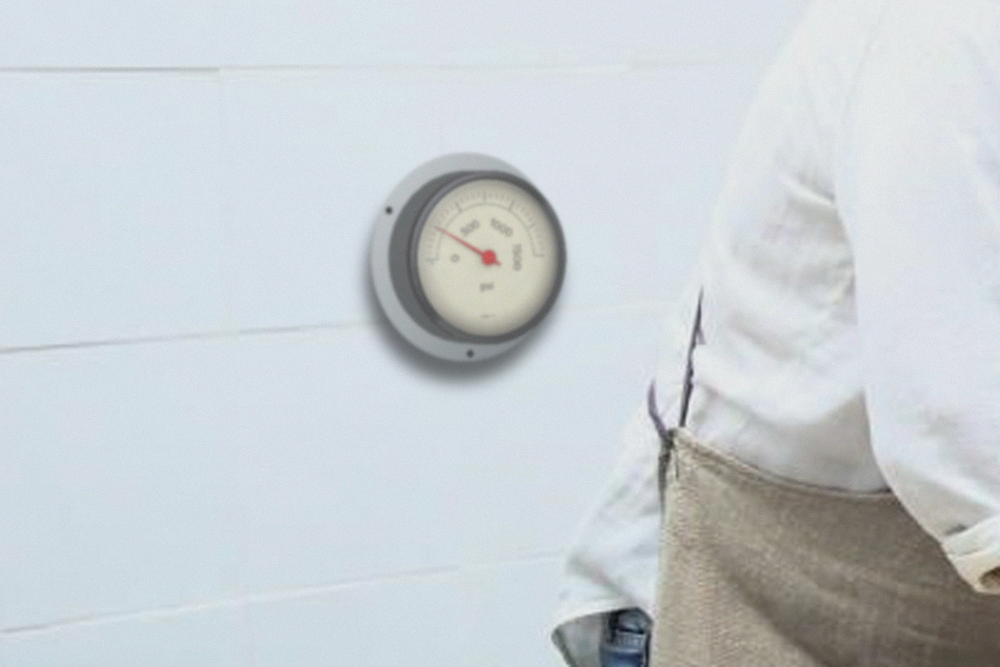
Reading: 250psi
